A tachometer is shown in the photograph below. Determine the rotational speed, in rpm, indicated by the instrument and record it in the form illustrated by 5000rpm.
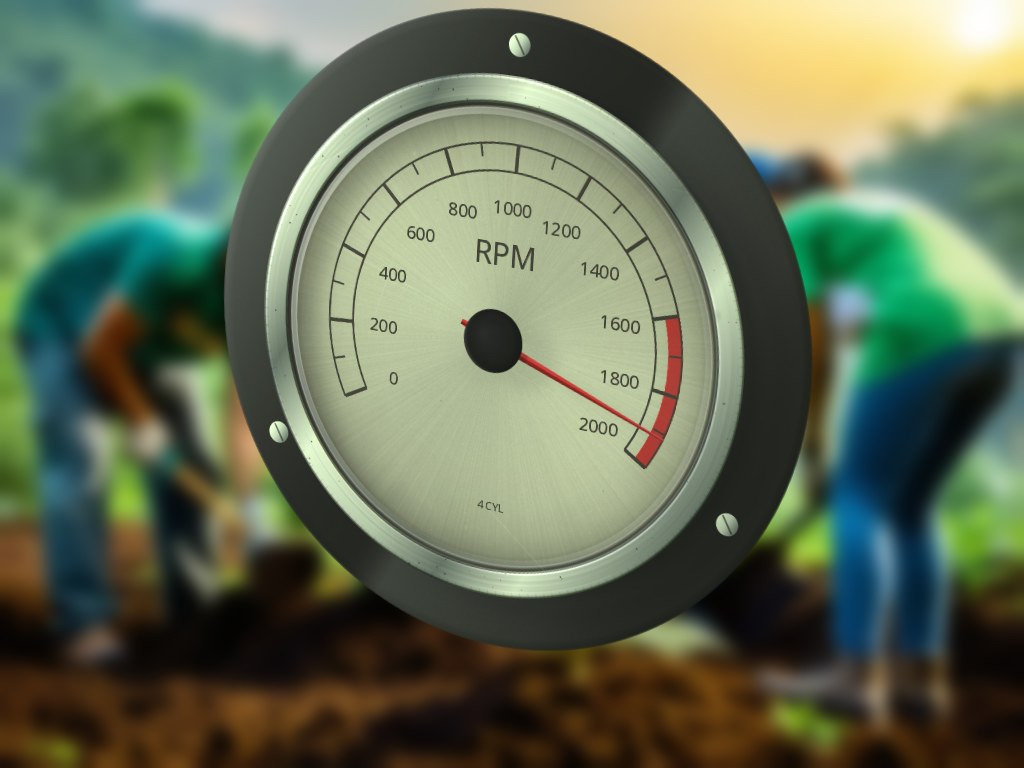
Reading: 1900rpm
